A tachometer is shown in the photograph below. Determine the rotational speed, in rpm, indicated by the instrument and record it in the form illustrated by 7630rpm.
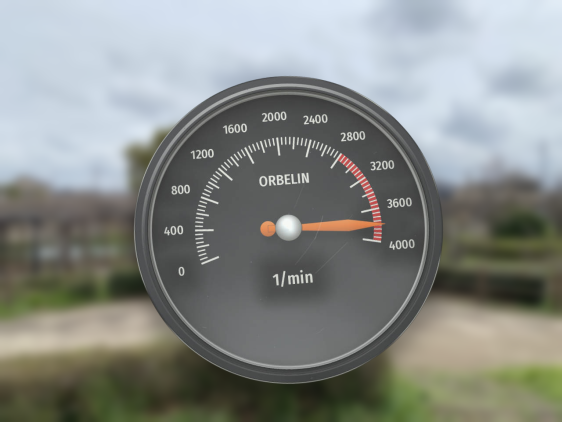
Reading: 3800rpm
